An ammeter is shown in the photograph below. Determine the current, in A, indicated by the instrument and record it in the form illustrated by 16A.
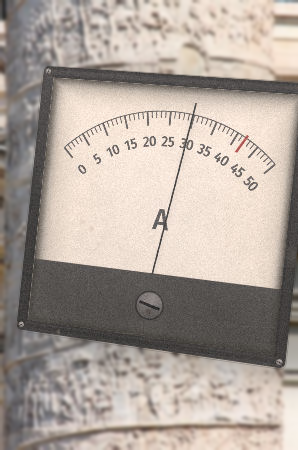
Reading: 30A
